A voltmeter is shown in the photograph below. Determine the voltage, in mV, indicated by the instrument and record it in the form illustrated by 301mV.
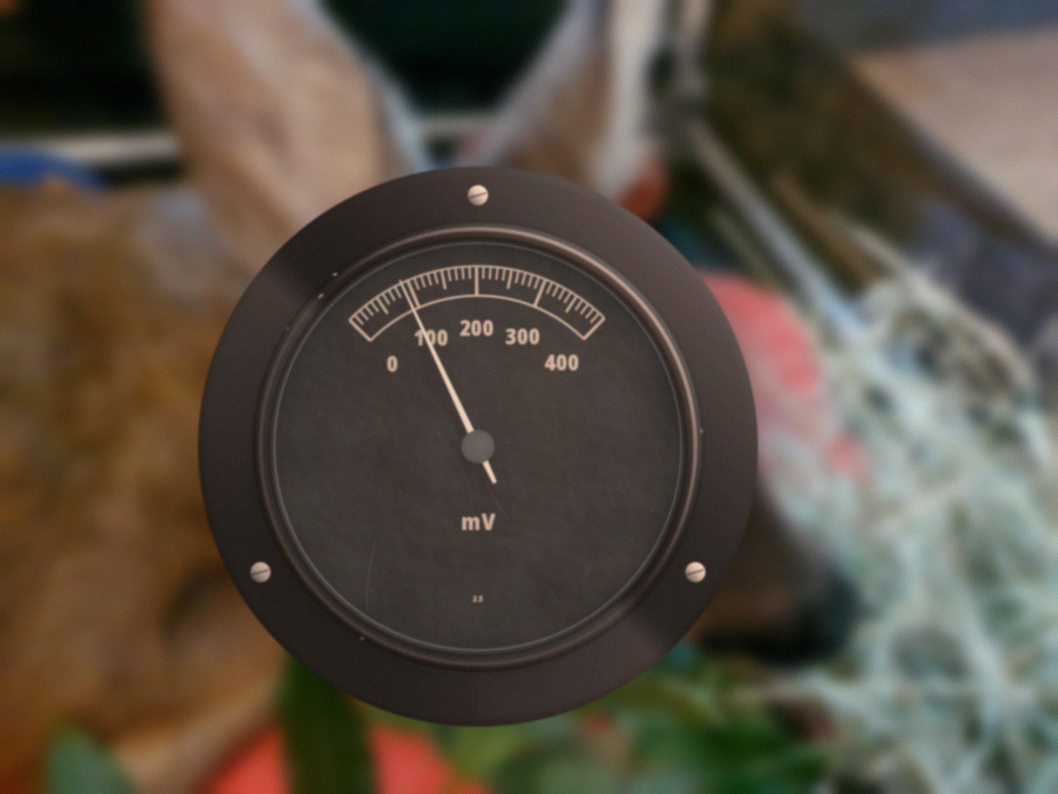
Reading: 90mV
